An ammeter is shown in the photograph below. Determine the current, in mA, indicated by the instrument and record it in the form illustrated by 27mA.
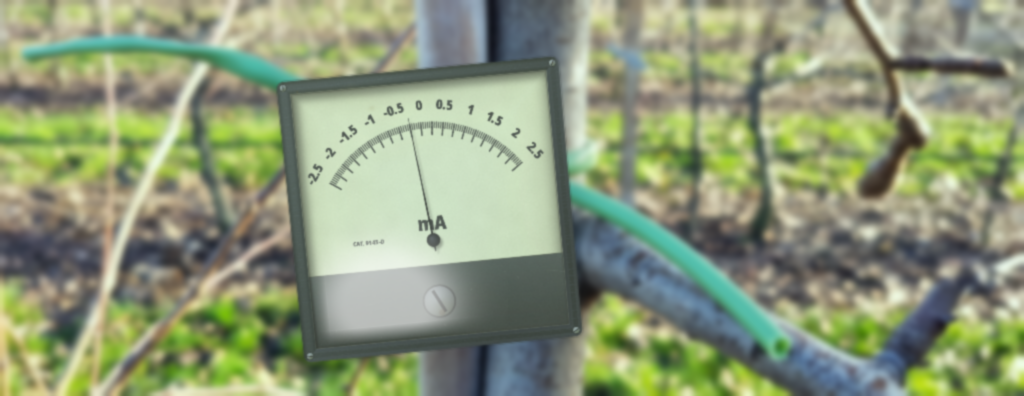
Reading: -0.25mA
